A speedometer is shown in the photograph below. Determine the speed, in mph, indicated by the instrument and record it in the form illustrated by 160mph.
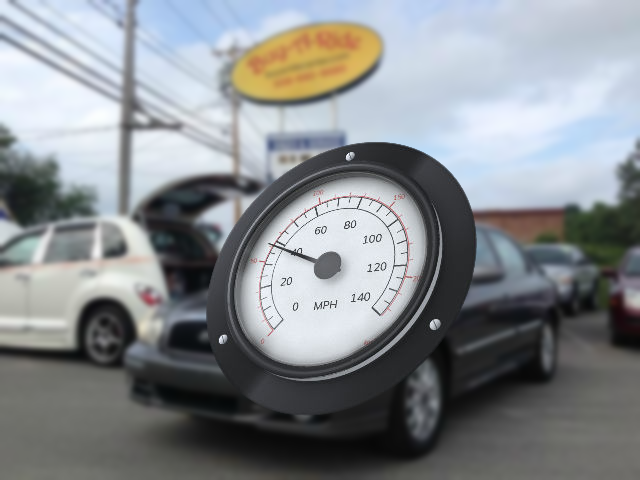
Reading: 37.5mph
